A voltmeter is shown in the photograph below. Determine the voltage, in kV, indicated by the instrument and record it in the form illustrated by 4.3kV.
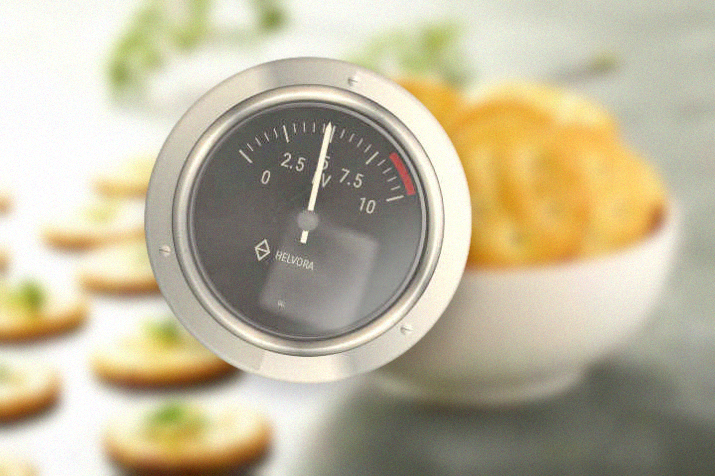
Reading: 4.75kV
